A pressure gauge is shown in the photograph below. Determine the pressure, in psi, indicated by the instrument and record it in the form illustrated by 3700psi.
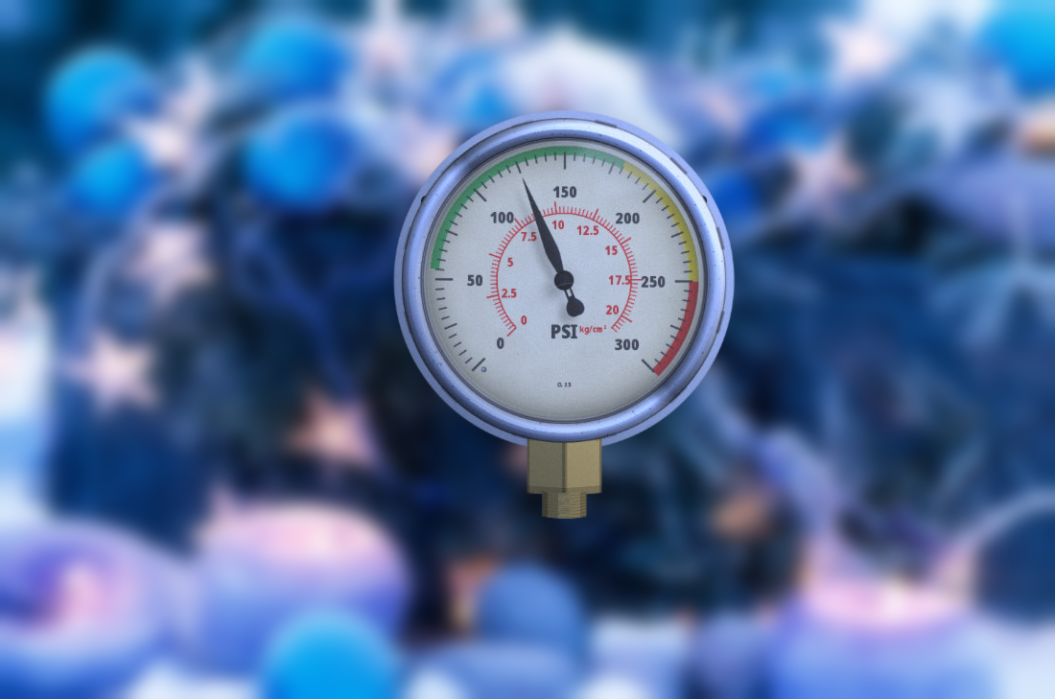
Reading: 125psi
